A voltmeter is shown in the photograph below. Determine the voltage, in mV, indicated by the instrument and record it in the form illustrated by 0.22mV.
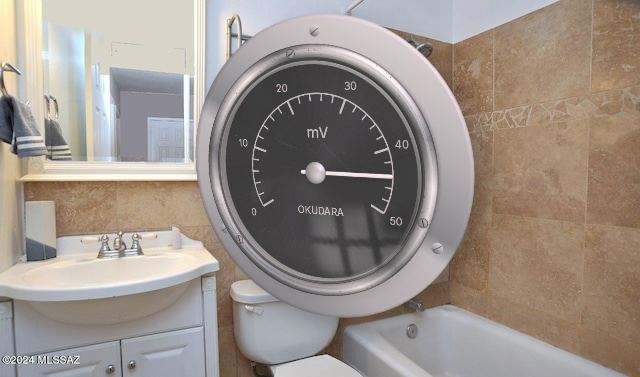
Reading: 44mV
